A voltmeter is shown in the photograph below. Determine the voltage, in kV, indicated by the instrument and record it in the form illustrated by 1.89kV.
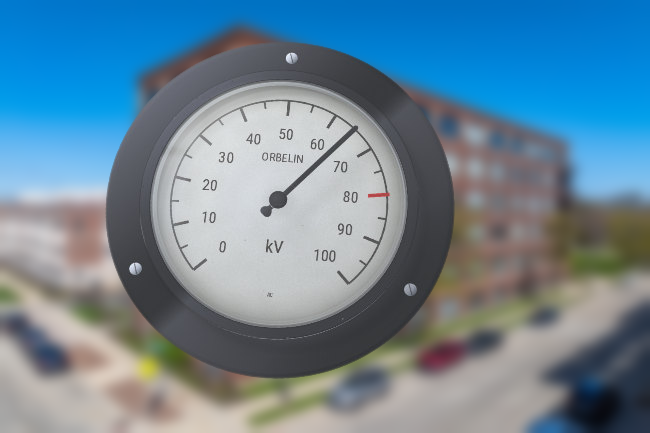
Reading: 65kV
